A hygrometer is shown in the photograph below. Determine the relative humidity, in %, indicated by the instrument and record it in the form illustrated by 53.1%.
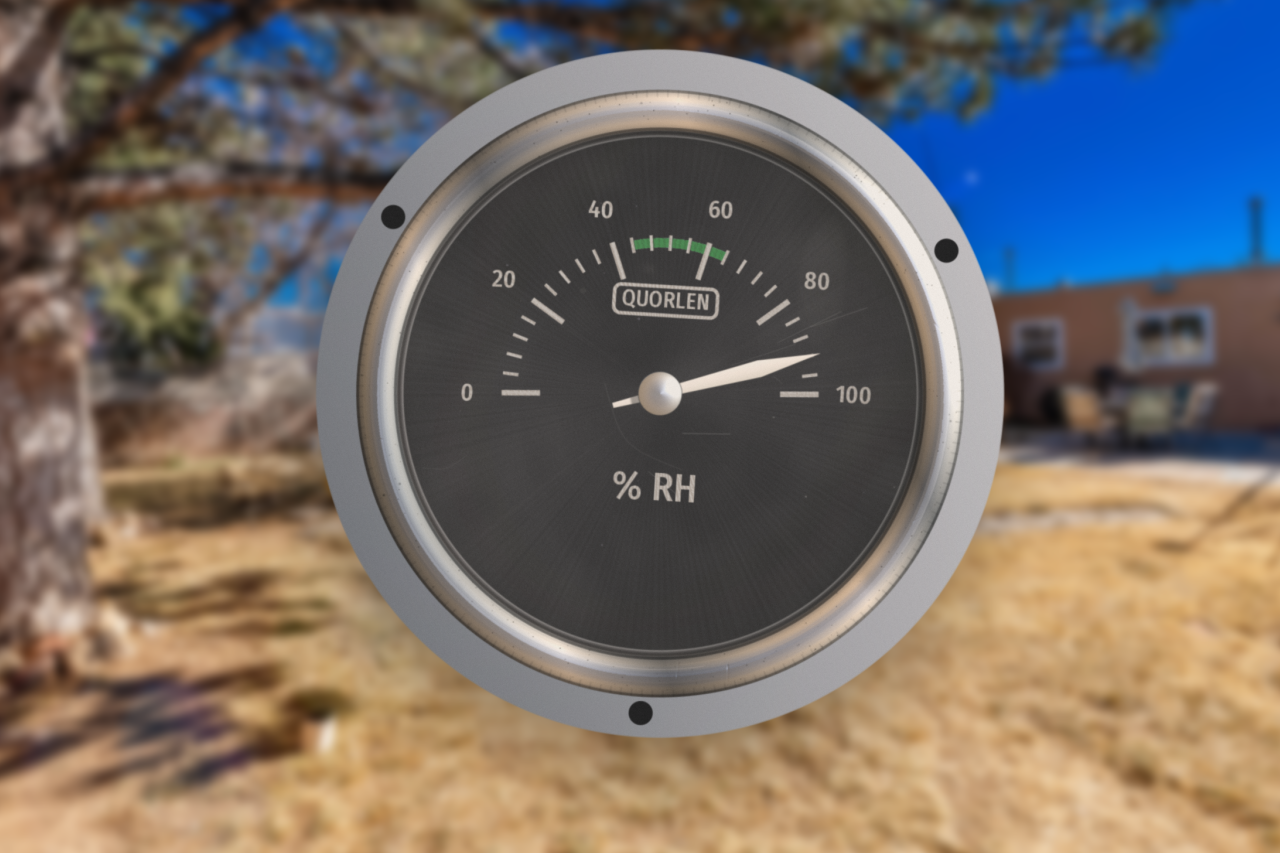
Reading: 92%
